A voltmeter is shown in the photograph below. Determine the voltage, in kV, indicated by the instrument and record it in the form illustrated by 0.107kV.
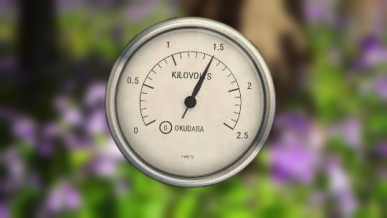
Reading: 1.5kV
